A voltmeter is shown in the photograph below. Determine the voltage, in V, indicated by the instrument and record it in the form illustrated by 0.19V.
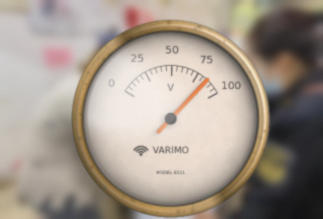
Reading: 85V
